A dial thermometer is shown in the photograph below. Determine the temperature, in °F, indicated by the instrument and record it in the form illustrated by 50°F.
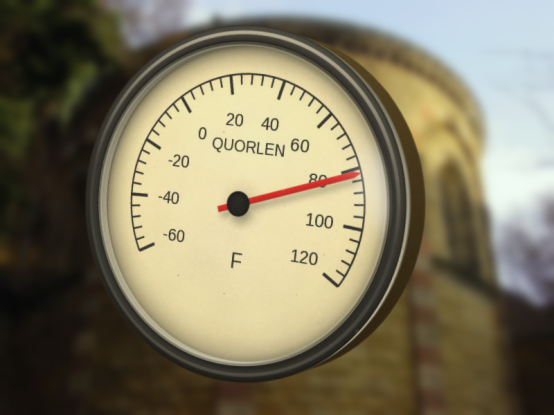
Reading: 82°F
